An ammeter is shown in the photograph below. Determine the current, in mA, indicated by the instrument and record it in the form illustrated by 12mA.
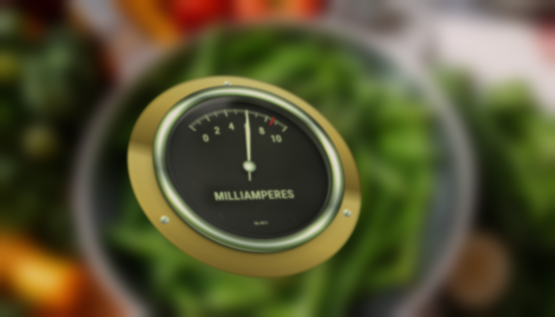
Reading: 6mA
